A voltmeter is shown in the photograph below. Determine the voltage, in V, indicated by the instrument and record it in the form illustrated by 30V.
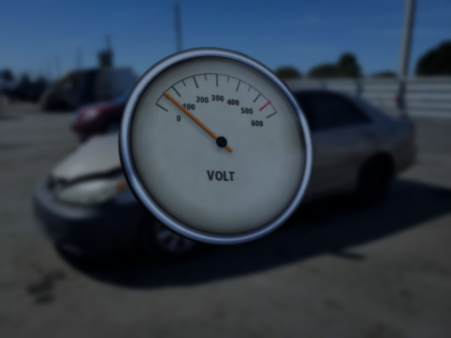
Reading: 50V
